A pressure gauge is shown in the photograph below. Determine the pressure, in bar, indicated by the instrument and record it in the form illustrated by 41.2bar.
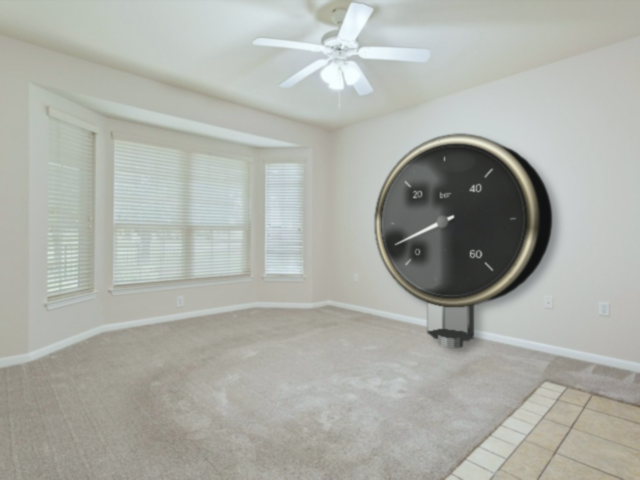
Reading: 5bar
